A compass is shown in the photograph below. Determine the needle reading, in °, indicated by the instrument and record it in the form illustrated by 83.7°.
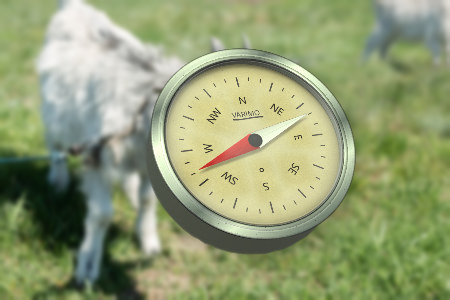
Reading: 250°
